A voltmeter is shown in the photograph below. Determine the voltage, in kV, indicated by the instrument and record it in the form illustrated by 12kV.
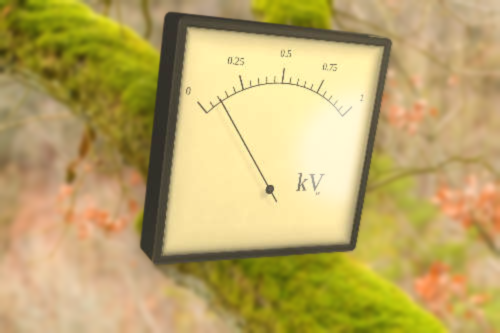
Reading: 0.1kV
